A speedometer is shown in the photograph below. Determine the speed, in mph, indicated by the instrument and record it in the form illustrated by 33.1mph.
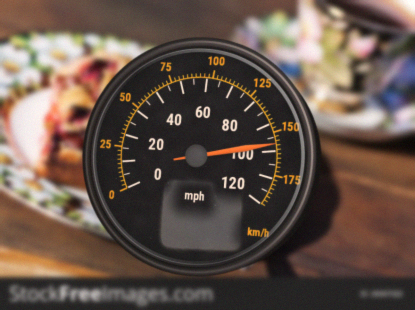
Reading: 97.5mph
